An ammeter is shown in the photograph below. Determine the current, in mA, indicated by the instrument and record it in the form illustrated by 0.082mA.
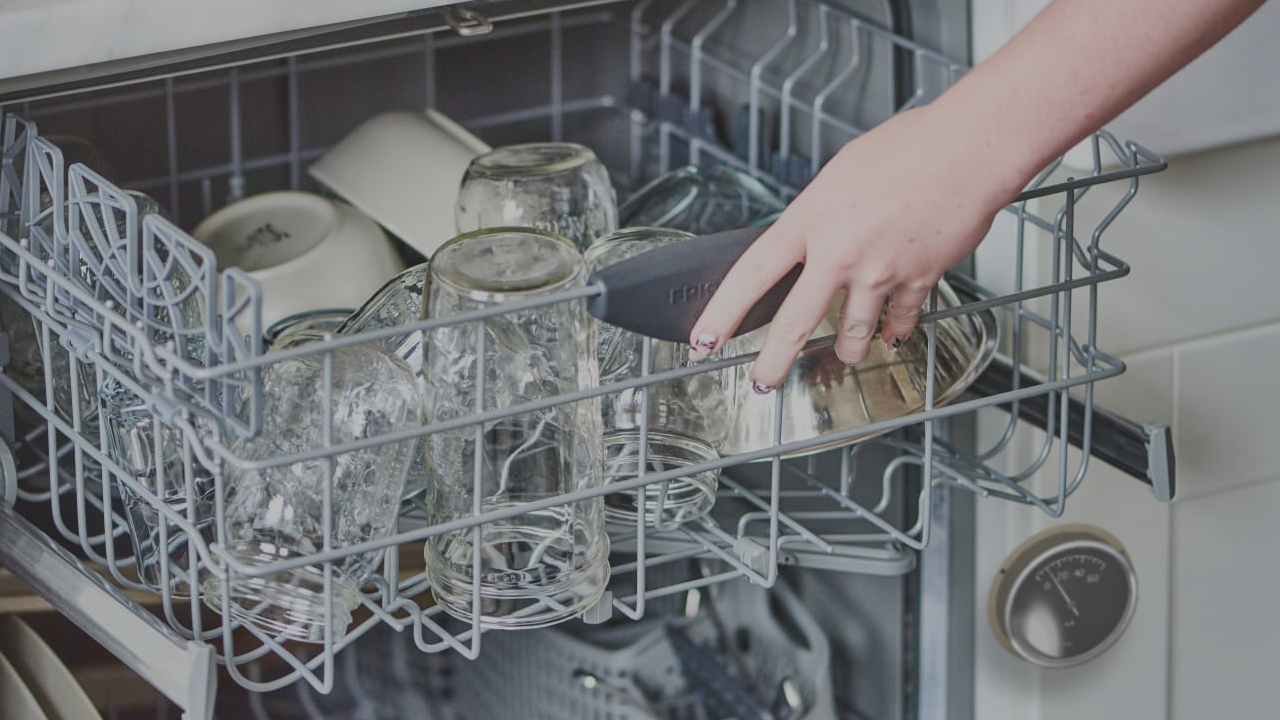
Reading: 10mA
